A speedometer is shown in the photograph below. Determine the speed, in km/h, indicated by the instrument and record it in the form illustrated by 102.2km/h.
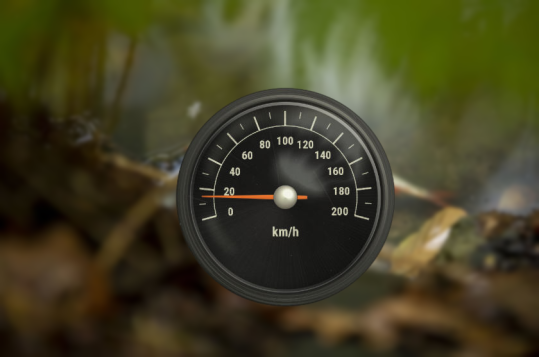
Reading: 15km/h
